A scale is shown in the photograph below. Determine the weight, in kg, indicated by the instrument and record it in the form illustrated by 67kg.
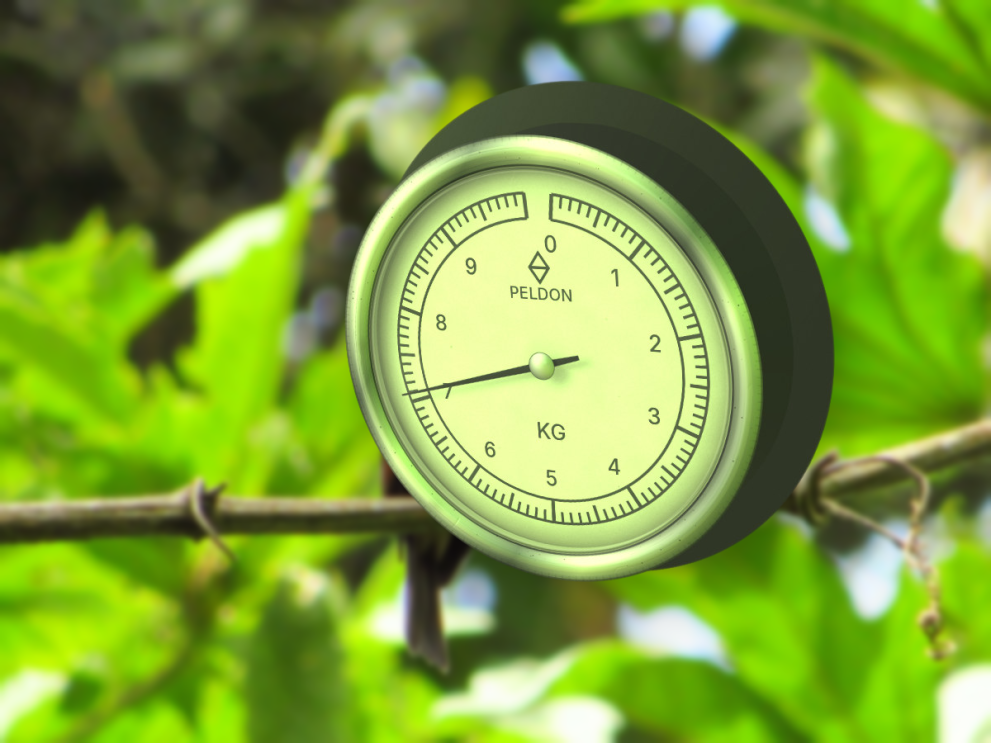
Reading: 7.1kg
